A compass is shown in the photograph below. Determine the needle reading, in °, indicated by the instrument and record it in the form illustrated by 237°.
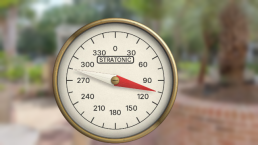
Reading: 105°
